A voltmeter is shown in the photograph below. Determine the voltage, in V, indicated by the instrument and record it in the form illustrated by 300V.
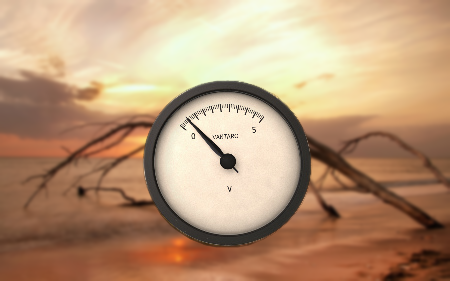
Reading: 0.5V
